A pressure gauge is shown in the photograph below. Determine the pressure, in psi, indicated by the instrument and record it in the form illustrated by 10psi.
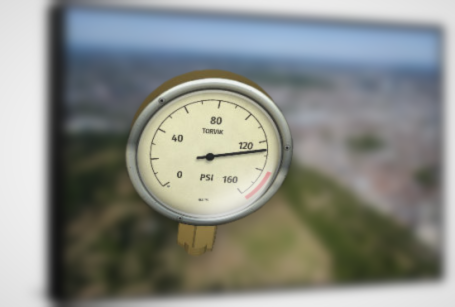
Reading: 125psi
